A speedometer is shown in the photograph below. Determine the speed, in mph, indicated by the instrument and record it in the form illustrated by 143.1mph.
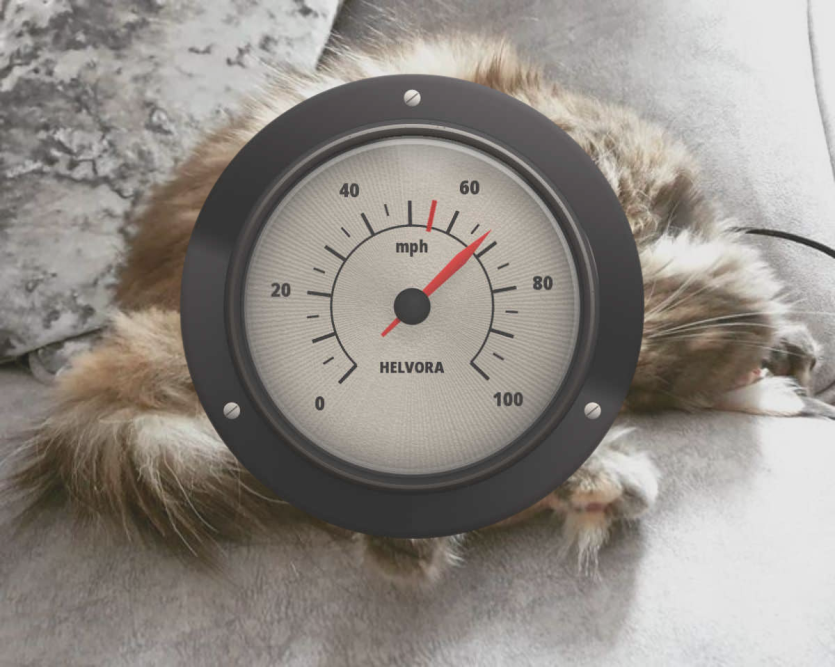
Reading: 67.5mph
